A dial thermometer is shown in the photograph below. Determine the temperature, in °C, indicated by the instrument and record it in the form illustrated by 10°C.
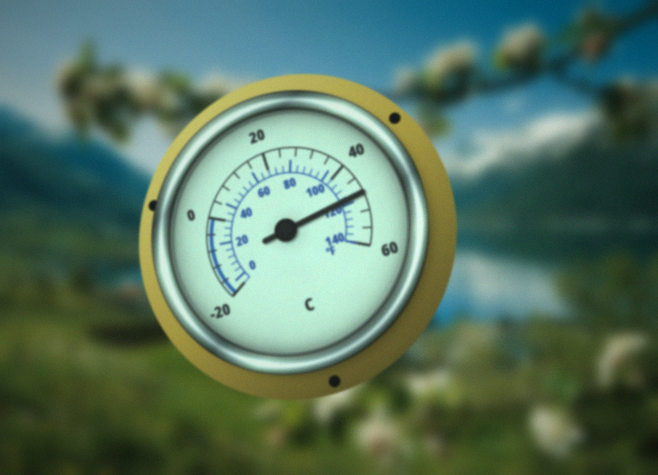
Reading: 48°C
